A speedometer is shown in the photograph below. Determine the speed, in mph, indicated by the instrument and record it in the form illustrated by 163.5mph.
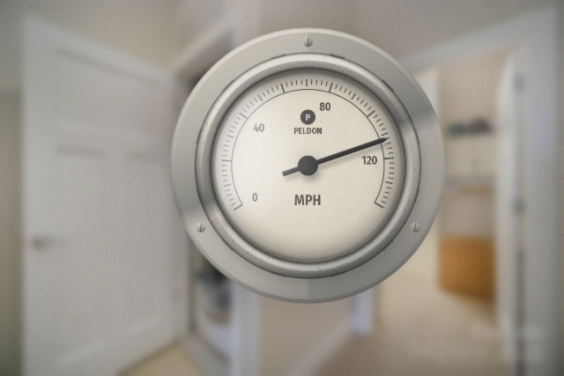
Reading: 112mph
